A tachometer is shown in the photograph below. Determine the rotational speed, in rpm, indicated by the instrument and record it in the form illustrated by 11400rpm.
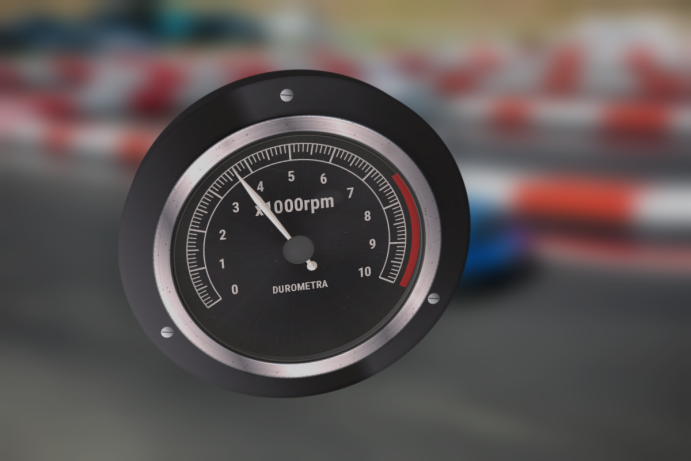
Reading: 3700rpm
